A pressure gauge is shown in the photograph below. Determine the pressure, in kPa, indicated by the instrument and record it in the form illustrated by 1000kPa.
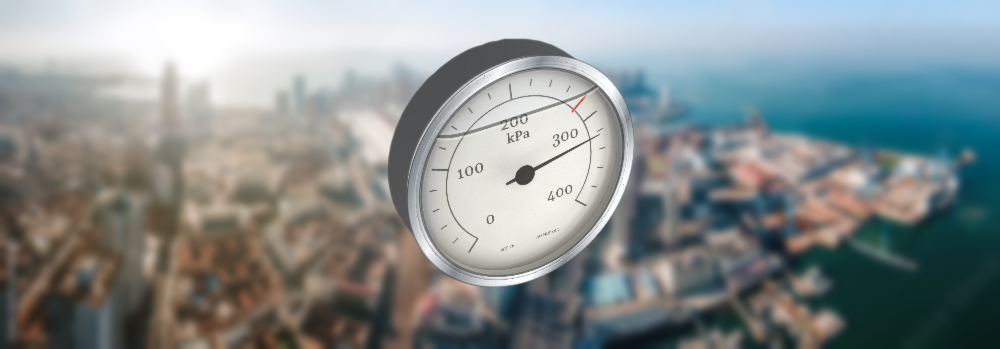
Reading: 320kPa
